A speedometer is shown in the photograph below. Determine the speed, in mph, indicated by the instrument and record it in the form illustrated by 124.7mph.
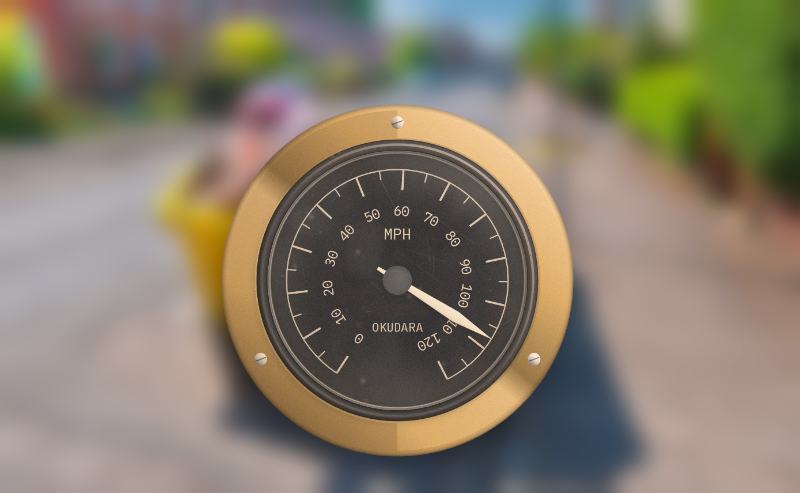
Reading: 107.5mph
